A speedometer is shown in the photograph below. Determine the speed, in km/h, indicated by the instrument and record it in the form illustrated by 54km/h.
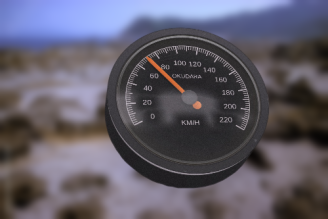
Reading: 70km/h
